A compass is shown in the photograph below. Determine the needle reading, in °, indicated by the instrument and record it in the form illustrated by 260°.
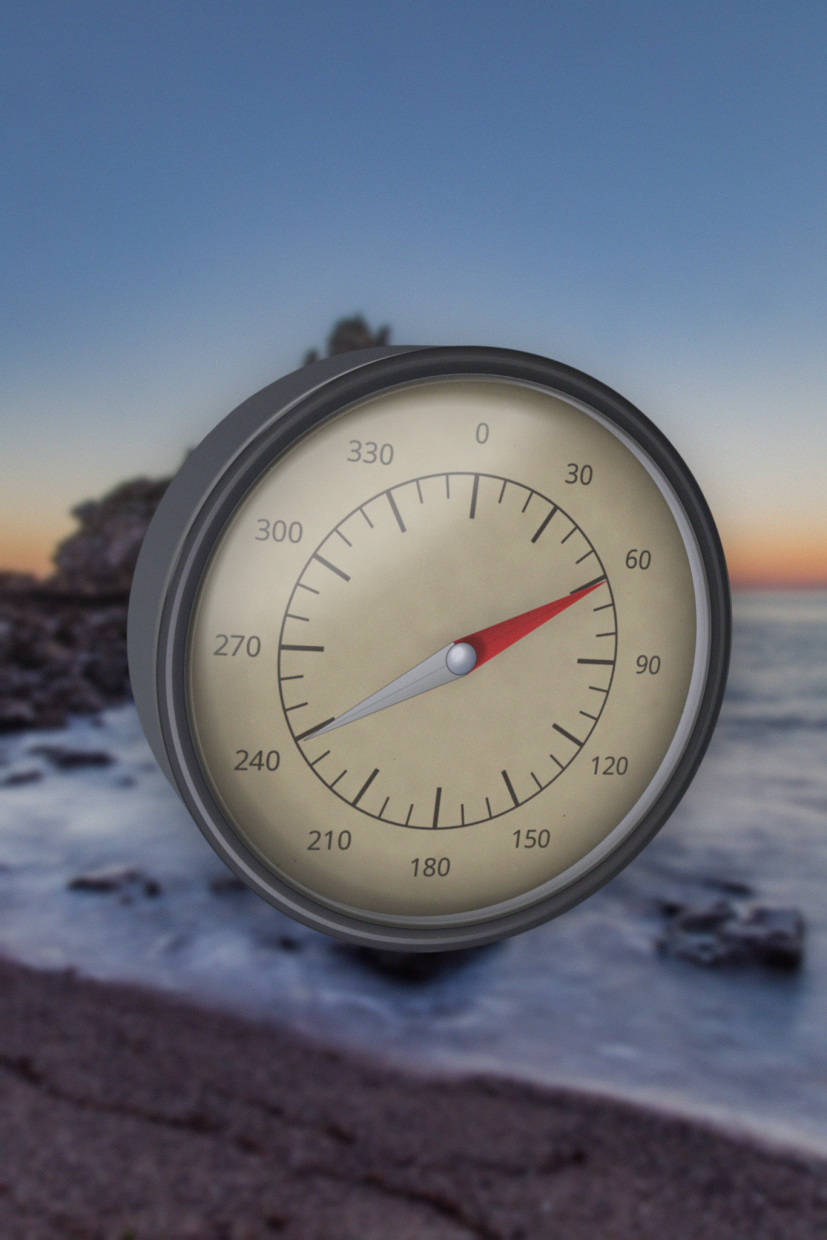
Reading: 60°
